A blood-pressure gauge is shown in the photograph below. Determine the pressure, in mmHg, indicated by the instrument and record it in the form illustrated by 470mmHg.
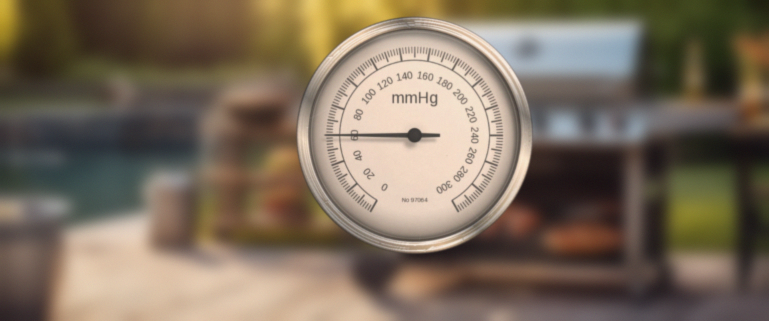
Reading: 60mmHg
